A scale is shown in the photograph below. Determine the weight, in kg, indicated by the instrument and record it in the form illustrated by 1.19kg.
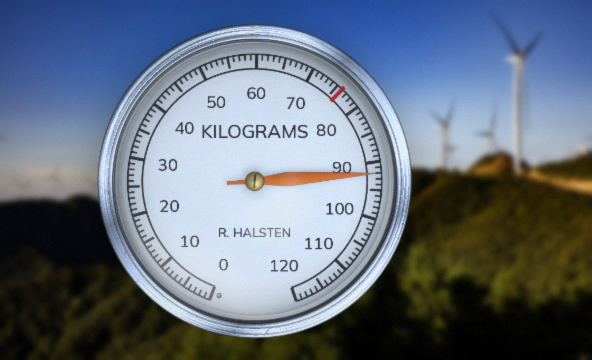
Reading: 92kg
